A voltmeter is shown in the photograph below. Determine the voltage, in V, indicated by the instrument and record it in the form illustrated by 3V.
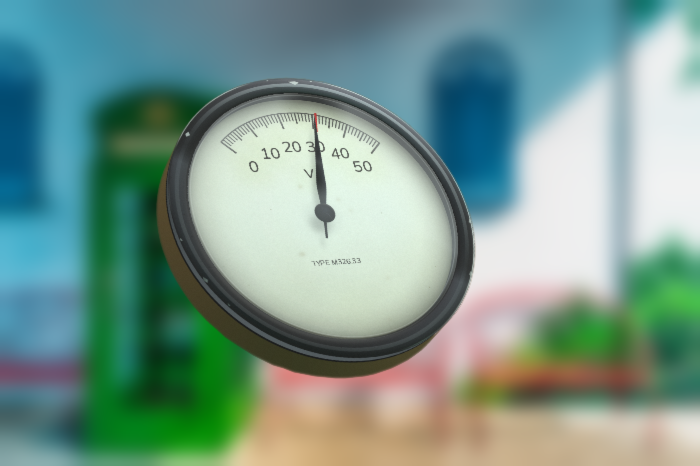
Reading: 30V
